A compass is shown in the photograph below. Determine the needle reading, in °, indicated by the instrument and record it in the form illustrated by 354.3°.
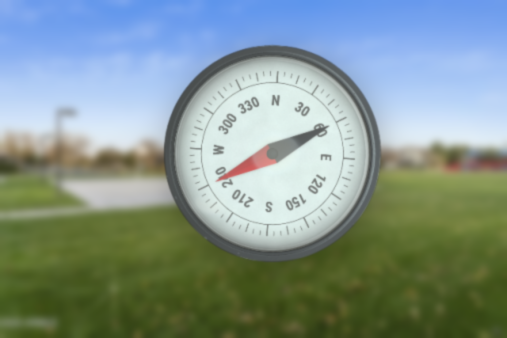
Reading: 240°
